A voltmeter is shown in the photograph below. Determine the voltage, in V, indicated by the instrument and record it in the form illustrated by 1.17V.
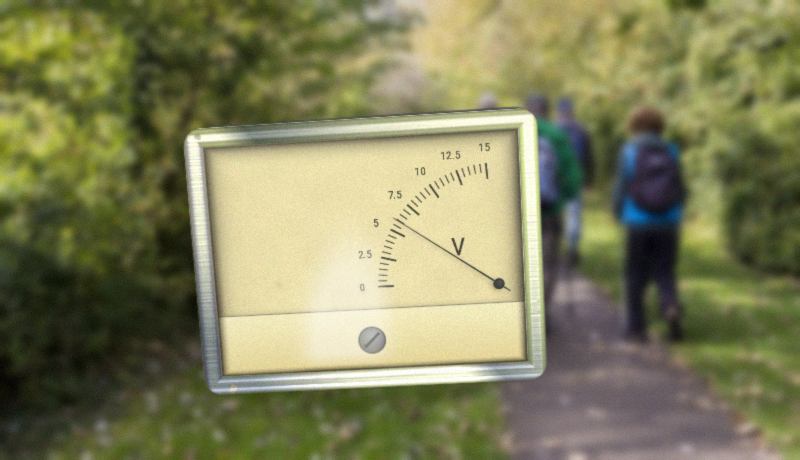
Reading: 6V
